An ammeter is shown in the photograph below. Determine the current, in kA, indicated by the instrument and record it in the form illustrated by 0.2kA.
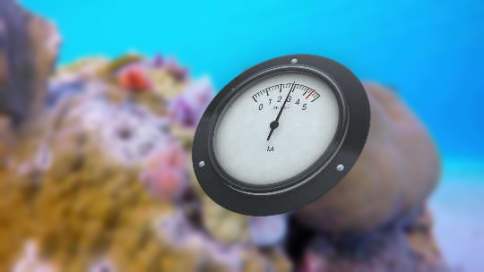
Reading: 3kA
